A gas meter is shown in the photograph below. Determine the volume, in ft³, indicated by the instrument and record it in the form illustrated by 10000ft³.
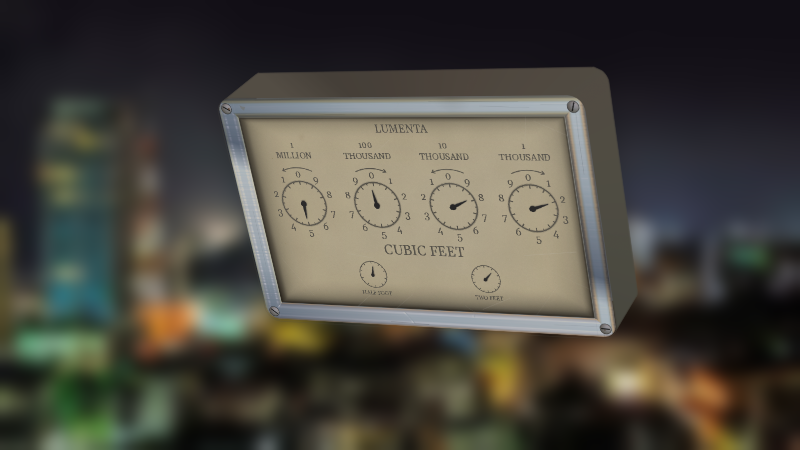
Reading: 498200ft³
